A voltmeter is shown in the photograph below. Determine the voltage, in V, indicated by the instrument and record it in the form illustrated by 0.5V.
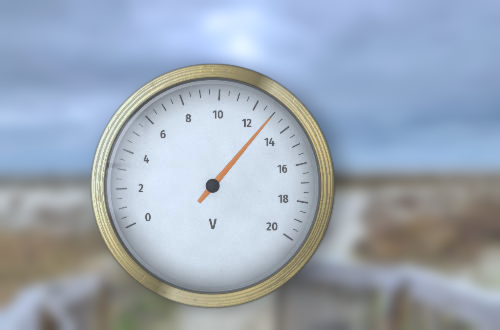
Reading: 13V
